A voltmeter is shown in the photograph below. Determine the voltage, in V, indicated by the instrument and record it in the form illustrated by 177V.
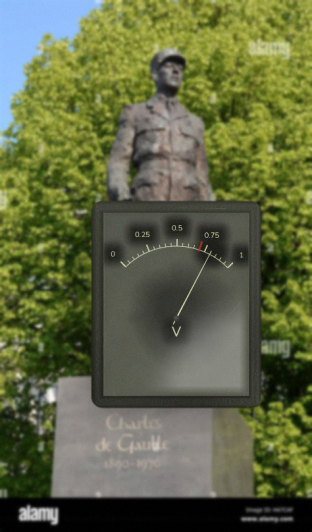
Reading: 0.8V
